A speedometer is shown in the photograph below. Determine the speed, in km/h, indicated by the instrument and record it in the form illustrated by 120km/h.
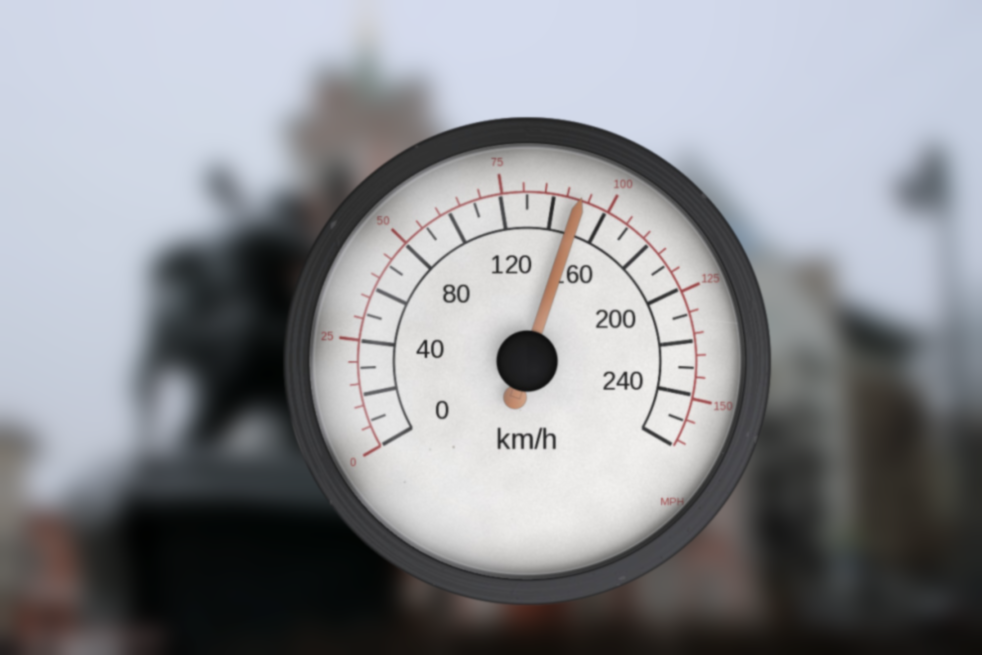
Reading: 150km/h
